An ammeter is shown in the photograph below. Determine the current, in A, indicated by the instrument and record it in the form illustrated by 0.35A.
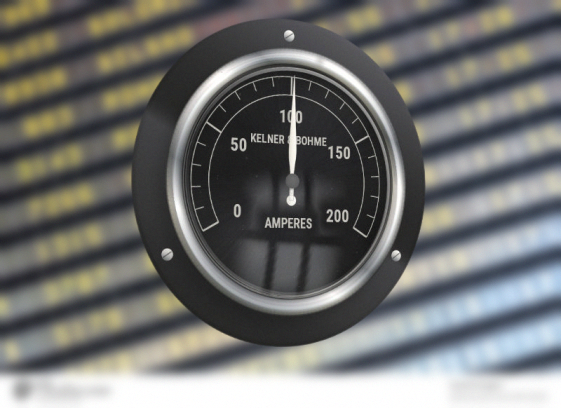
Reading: 100A
